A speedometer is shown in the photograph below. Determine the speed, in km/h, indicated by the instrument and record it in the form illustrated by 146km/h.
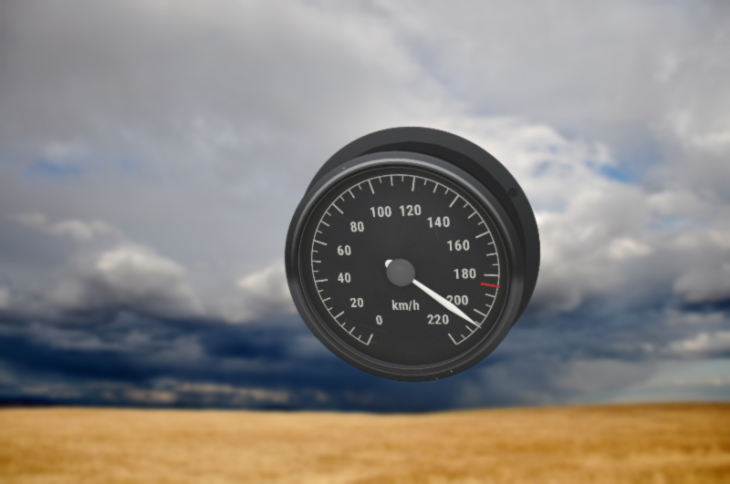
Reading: 205km/h
